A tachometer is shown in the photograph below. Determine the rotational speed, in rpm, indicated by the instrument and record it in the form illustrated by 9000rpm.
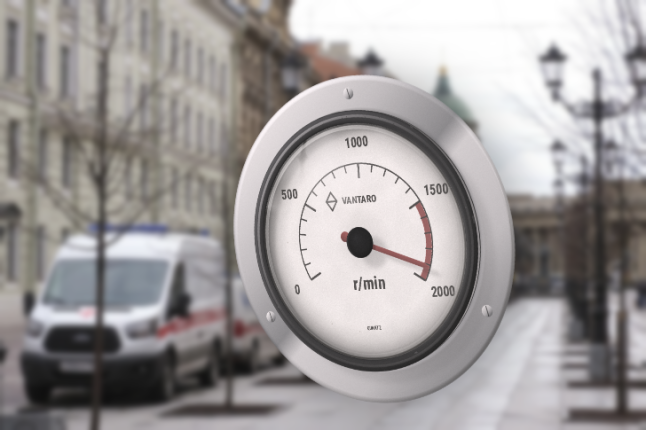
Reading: 1900rpm
